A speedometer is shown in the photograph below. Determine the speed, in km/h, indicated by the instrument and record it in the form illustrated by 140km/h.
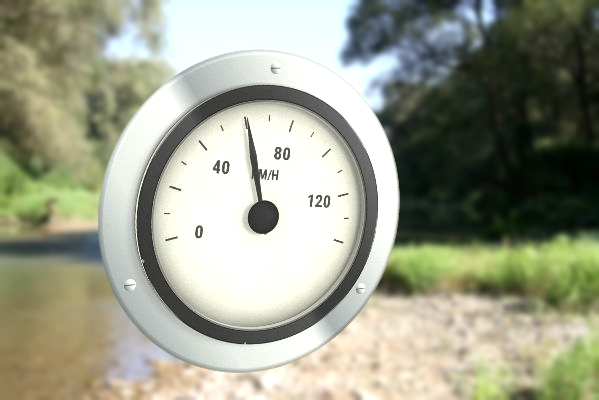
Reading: 60km/h
